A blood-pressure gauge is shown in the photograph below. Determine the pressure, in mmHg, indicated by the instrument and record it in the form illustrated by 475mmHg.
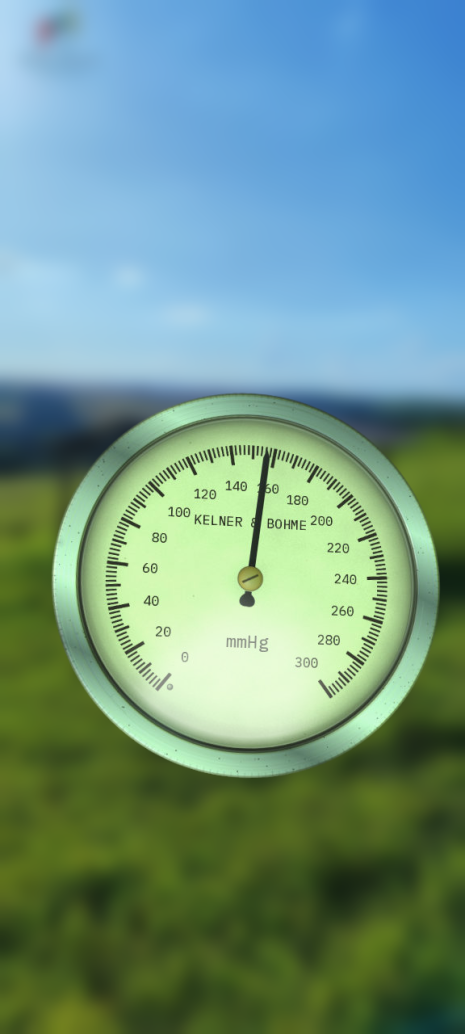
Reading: 156mmHg
